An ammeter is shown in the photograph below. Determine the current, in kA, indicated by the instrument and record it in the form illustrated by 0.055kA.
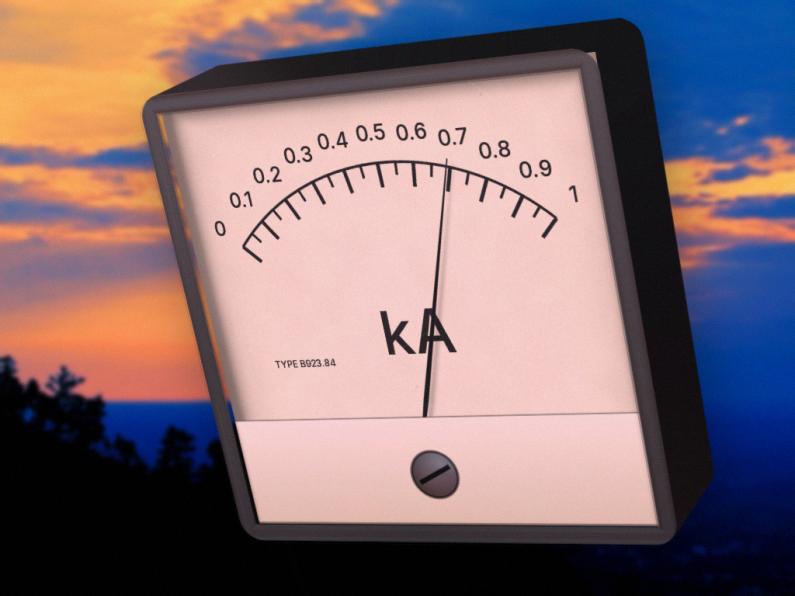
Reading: 0.7kA
